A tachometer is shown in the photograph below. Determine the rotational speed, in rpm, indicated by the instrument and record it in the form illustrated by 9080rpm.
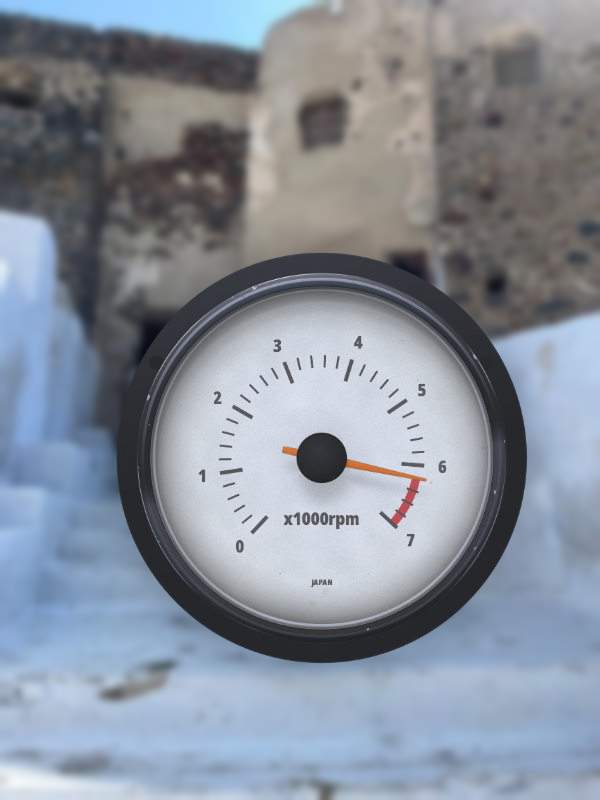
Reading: 6200rpm
